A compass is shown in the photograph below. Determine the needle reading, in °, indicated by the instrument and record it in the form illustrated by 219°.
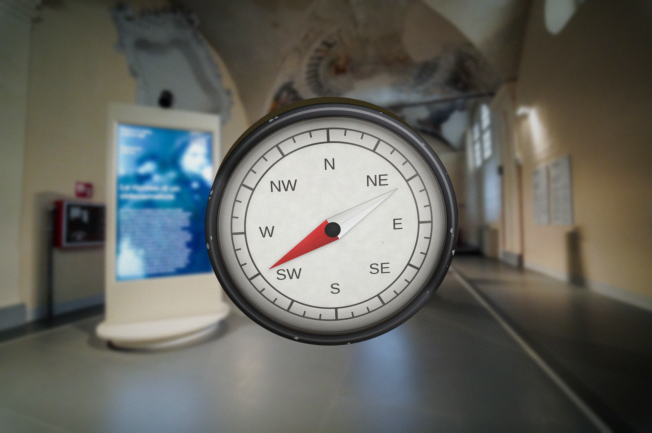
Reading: 240°
